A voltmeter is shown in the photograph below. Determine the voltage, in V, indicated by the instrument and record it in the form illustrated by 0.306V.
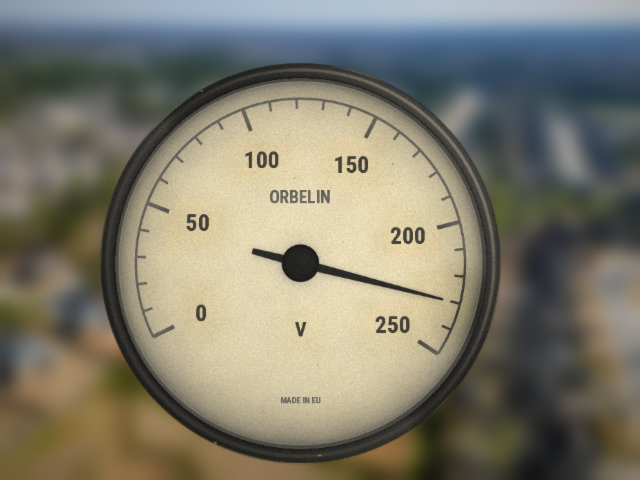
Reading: 230V
